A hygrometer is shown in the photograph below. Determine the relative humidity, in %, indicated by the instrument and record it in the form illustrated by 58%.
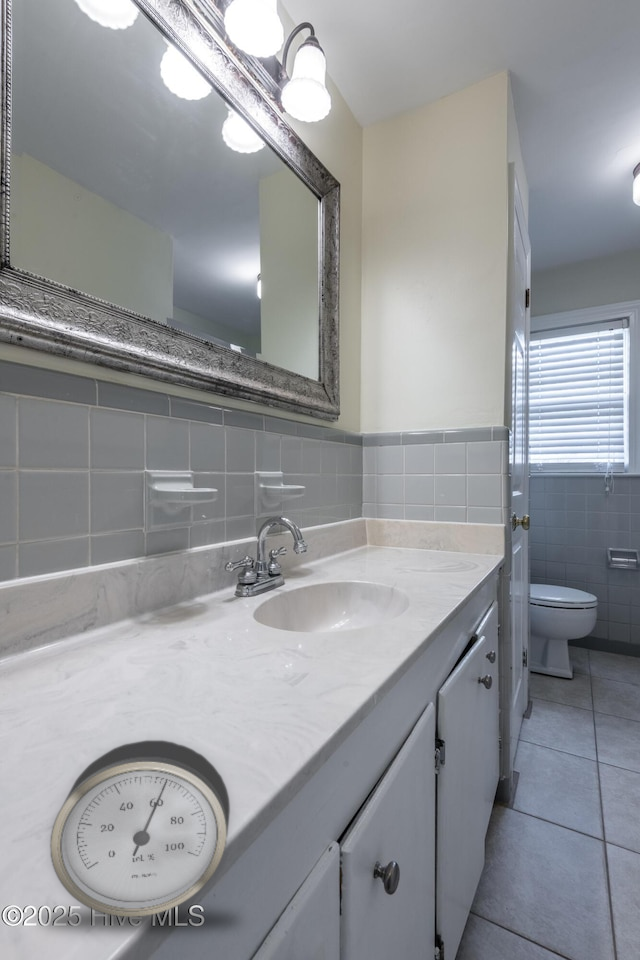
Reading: 60%
